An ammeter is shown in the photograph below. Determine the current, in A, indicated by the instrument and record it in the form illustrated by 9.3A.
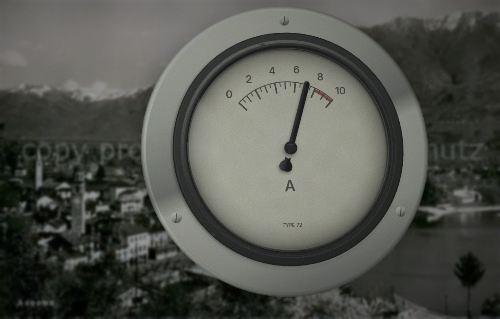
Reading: 7A
